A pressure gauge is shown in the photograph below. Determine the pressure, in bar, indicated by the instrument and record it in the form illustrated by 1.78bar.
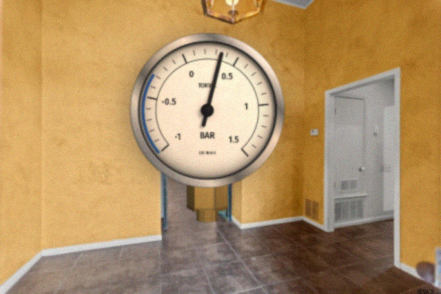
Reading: 0.35bar
